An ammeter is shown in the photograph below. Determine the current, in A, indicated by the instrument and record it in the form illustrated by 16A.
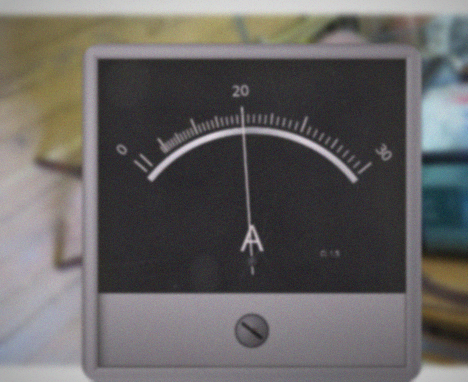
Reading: 20A
